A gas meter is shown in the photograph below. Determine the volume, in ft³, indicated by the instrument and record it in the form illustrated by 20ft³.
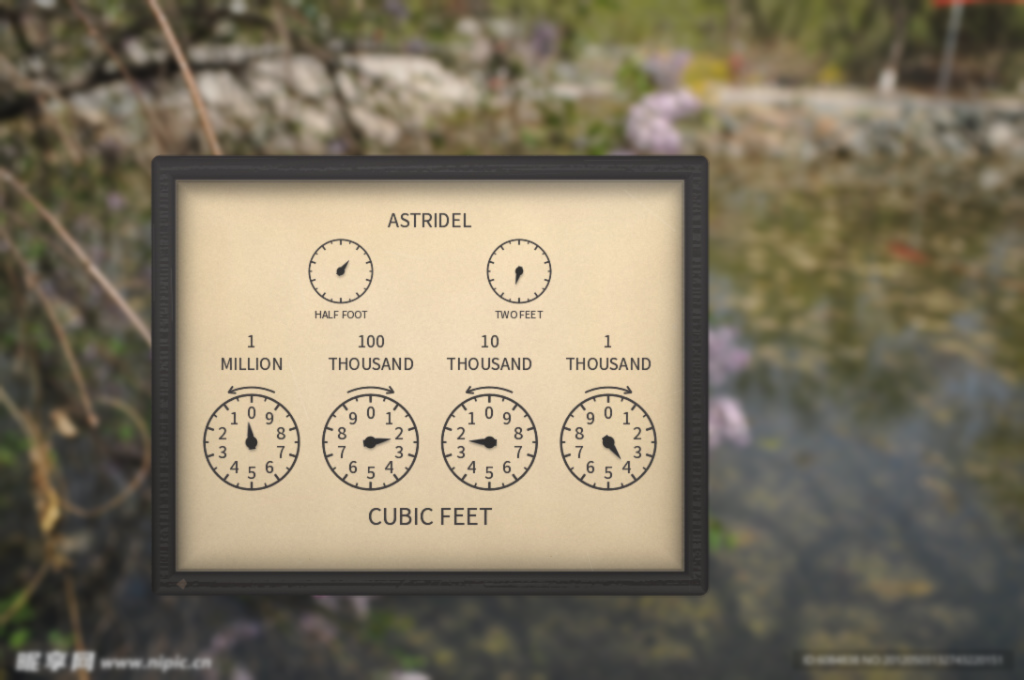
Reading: 22400ft³
